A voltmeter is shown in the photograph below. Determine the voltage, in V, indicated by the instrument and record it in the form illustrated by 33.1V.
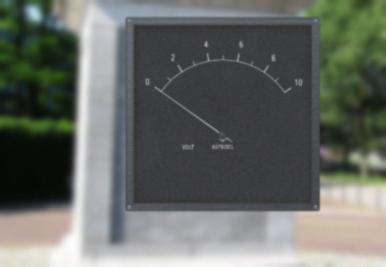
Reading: 0V
